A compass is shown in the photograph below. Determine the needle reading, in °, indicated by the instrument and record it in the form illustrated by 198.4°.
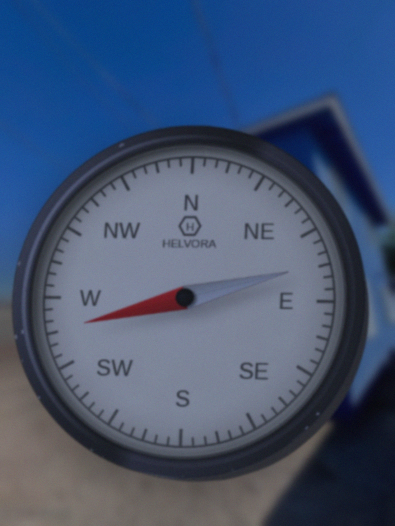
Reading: 255°
